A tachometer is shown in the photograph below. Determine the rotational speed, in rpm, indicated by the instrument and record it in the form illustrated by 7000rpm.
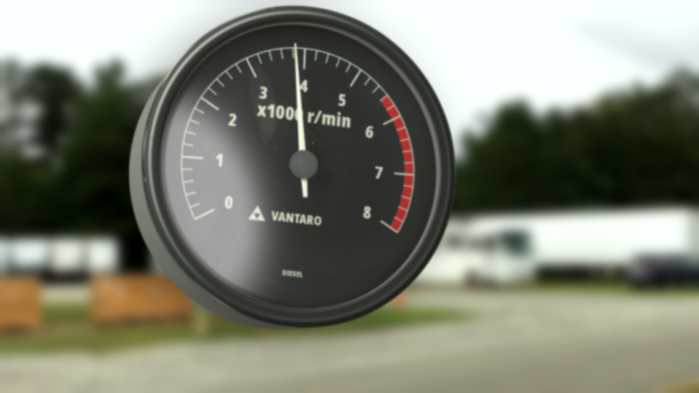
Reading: 3800rpm
